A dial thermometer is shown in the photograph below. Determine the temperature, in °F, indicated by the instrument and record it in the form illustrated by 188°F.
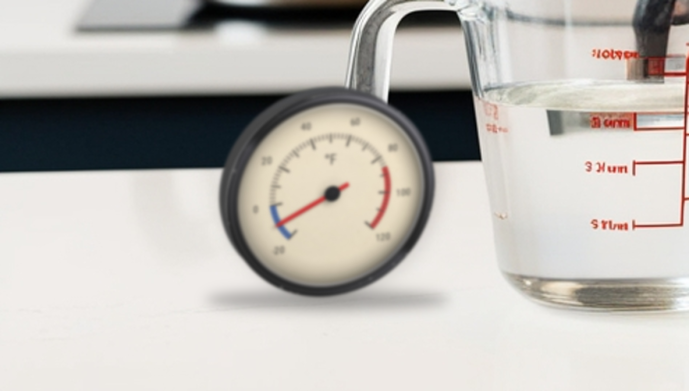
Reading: -10°F
